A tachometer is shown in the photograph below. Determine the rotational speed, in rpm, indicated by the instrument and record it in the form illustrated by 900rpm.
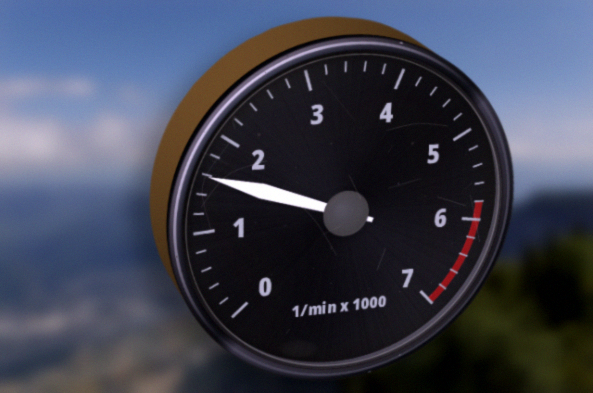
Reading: 1600rpm
